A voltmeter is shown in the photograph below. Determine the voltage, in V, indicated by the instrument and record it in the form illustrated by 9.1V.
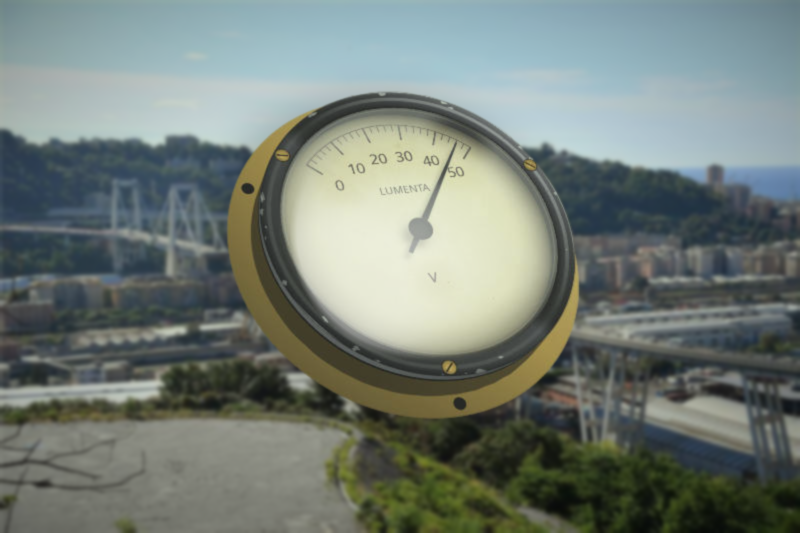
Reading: 46V
